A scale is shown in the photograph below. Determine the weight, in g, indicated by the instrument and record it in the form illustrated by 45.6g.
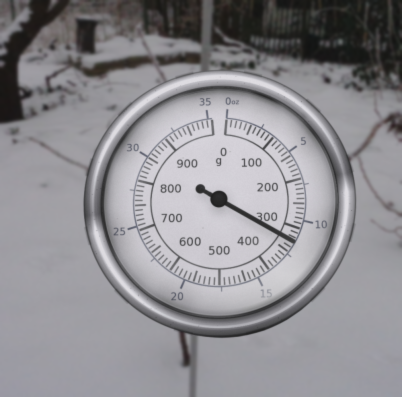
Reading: 330g
